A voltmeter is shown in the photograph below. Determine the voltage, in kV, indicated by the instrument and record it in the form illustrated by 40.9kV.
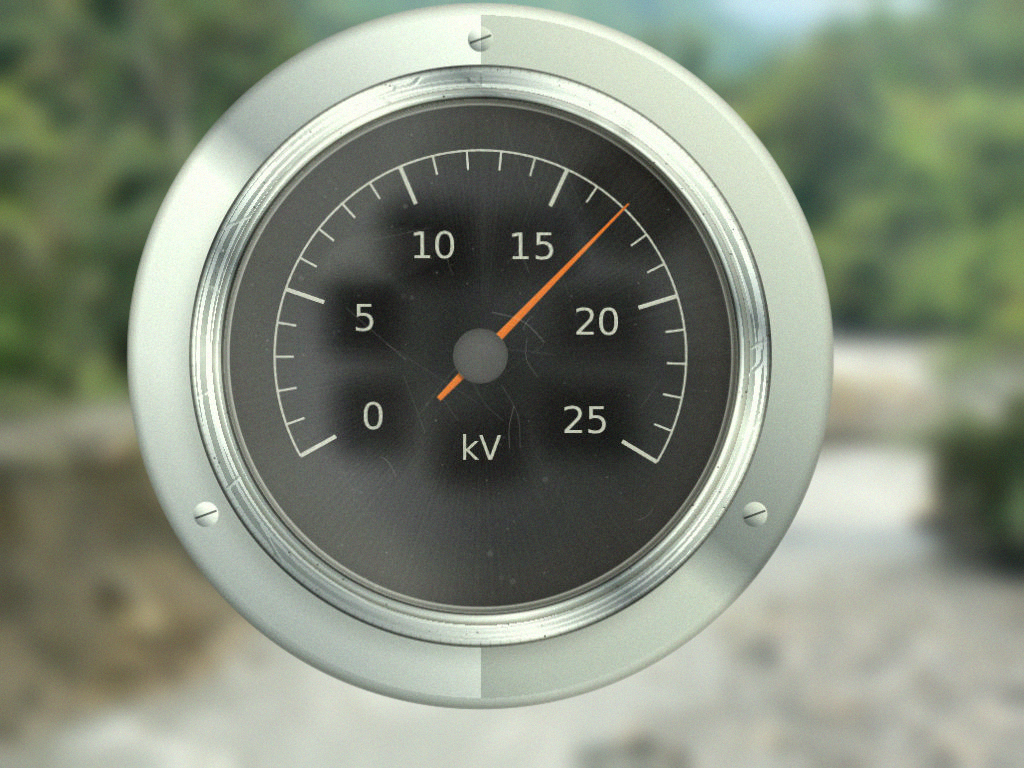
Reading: 17kV
